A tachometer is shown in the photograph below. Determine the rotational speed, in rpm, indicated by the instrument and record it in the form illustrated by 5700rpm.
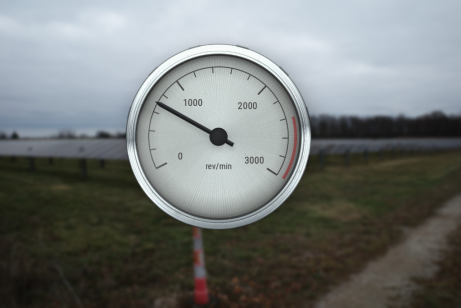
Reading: 700rpm
